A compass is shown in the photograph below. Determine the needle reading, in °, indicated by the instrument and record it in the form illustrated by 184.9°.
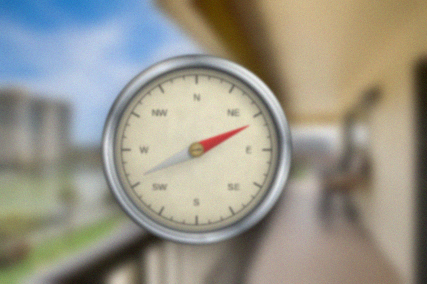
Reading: 65°
